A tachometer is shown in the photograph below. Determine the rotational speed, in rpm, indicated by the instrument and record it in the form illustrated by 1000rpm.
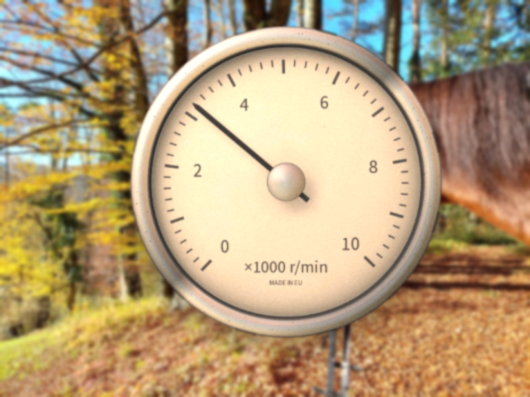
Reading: 3200rpm
